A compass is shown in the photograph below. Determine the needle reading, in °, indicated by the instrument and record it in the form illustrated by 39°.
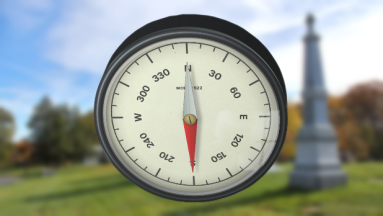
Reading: 180°
